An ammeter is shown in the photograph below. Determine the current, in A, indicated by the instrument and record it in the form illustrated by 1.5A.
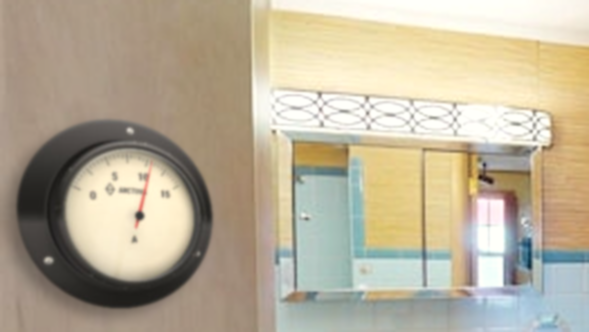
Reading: 10A
